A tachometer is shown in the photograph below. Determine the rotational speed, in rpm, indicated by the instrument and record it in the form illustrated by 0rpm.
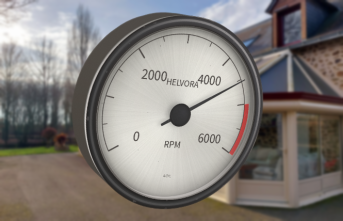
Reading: 4500rpm
